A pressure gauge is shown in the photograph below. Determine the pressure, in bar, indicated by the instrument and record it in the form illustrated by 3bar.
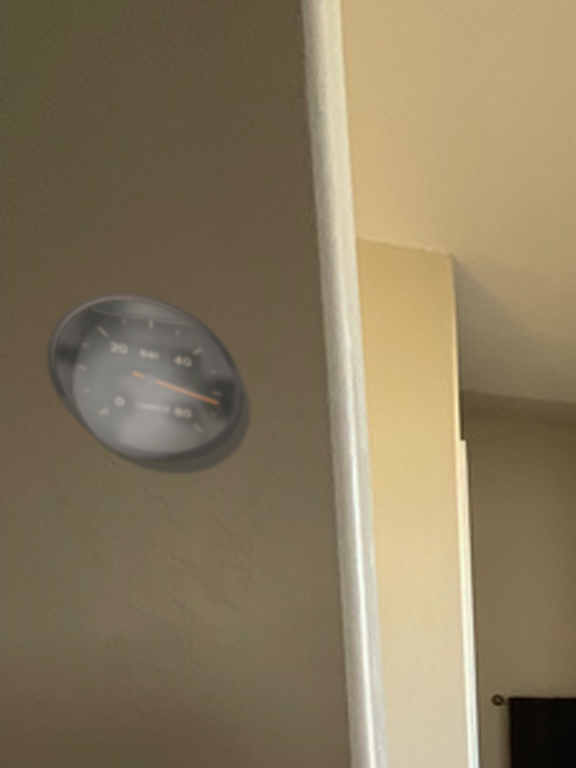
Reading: 52.5bar
